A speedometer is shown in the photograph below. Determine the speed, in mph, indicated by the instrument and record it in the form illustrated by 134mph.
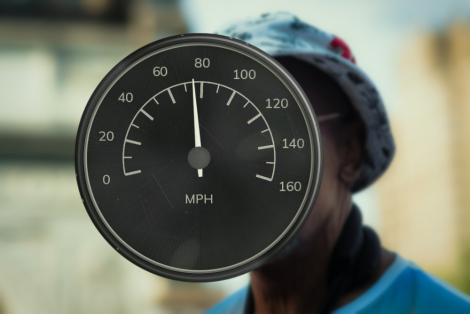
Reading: 75mph
